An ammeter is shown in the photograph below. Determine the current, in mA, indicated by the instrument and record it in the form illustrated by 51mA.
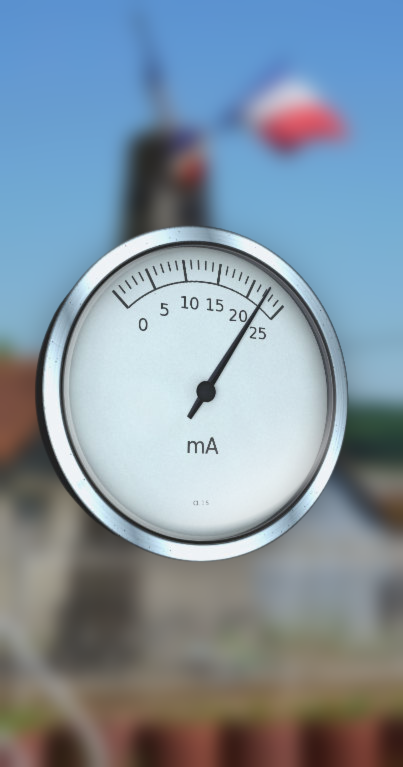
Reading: 22mA
